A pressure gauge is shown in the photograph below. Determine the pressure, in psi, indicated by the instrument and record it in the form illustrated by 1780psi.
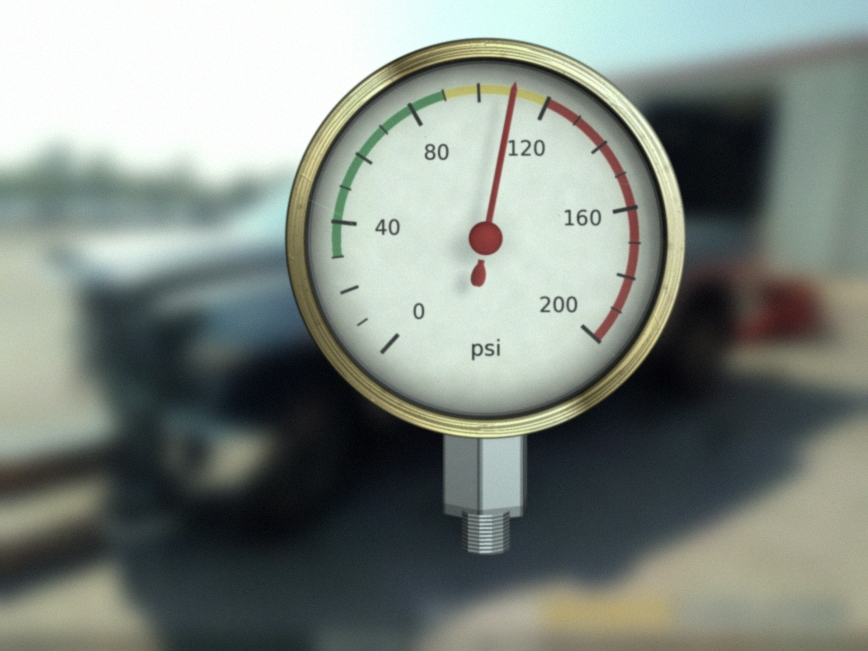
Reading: 110psi
